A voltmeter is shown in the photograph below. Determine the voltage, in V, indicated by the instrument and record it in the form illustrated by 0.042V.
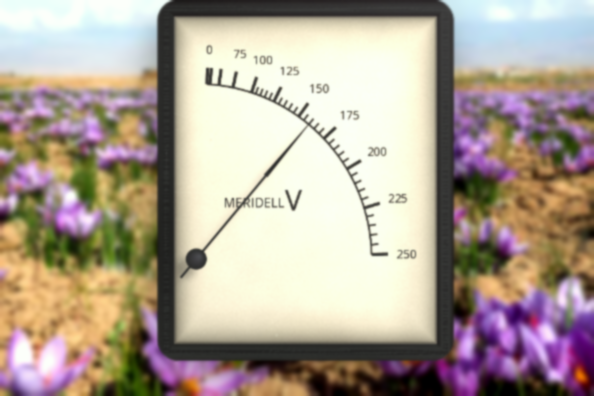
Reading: 160V
